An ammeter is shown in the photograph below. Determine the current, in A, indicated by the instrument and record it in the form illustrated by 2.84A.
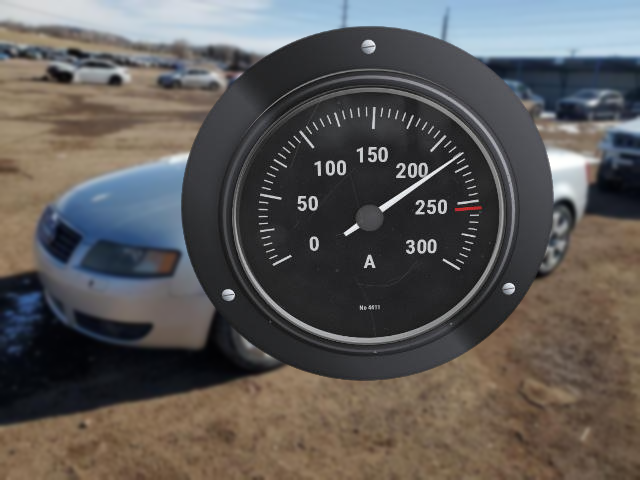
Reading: 215A
